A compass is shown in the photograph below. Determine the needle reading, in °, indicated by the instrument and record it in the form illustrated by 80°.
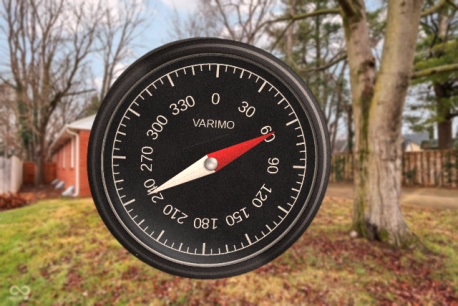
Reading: 60°
